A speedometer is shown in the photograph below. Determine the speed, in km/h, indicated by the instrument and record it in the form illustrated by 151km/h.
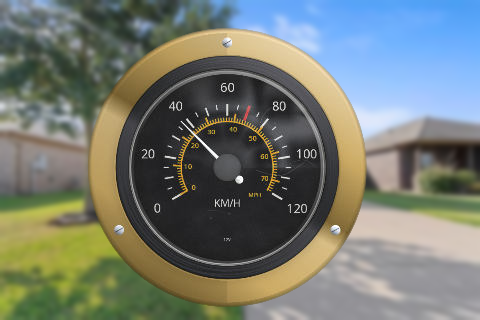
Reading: 37.5km/h
